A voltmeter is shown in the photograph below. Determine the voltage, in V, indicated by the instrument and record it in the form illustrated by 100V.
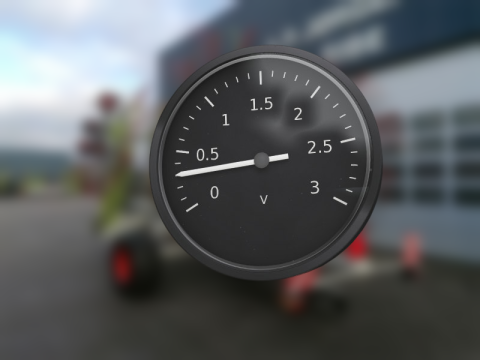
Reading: 0.3V
